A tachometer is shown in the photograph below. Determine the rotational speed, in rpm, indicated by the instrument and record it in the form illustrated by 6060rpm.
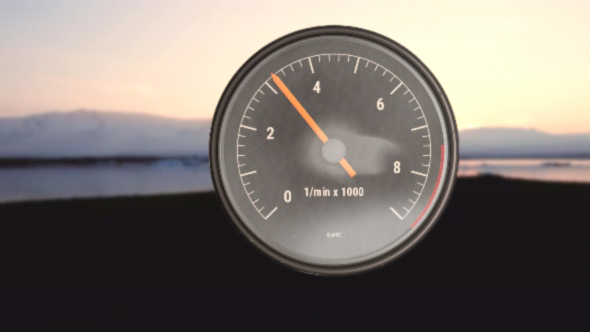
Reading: 3200rpm
